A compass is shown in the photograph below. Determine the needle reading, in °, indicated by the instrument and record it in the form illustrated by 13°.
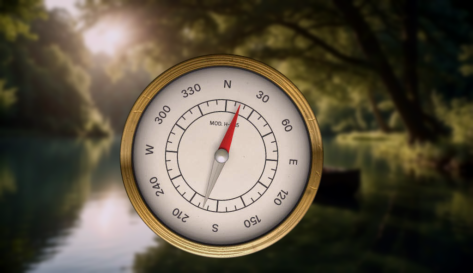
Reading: 15°
